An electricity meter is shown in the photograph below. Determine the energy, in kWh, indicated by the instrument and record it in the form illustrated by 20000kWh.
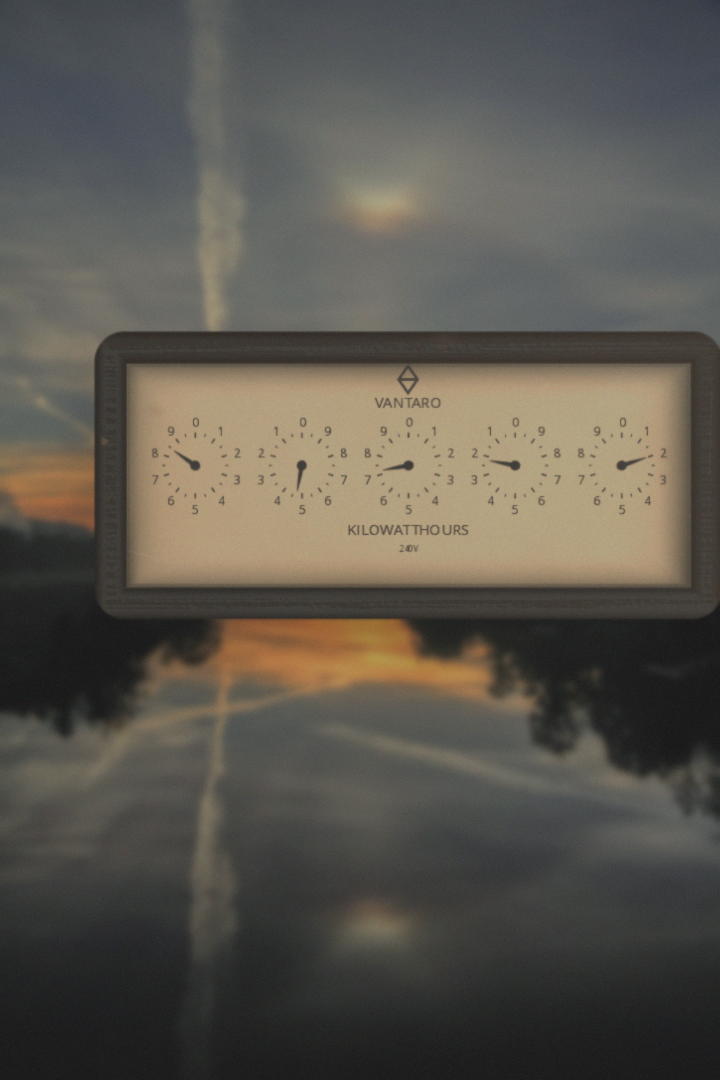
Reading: 84722kWh
